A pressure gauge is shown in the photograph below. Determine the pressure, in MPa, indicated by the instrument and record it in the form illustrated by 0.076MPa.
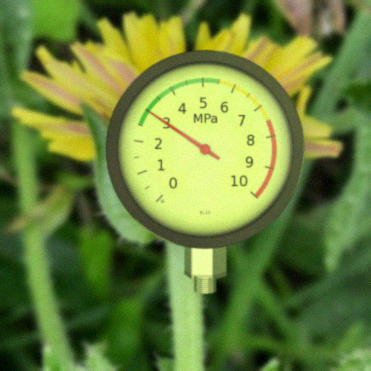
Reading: 3MPa
